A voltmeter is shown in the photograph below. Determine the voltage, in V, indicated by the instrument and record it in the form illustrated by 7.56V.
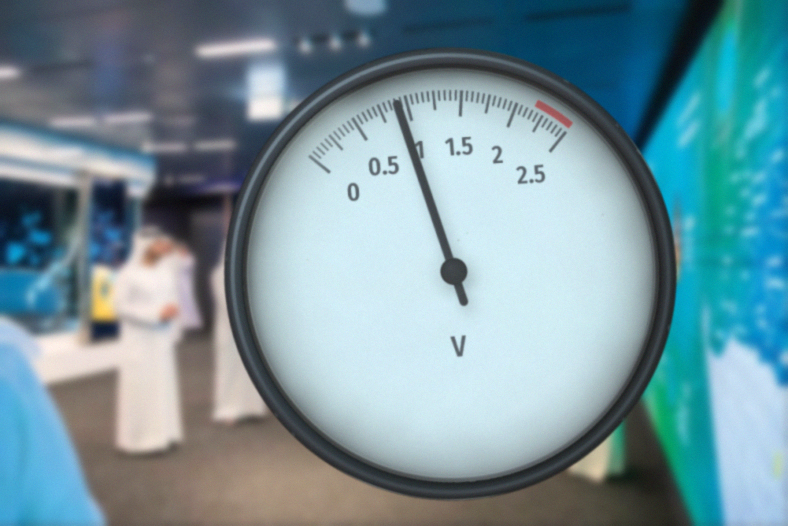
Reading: 0.9V
